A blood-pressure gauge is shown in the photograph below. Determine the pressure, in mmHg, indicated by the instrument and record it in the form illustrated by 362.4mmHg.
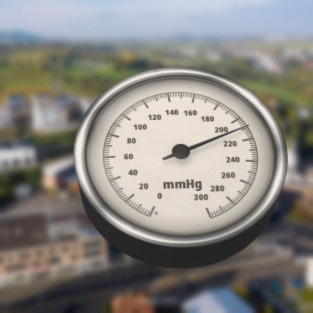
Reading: 210mmHg
